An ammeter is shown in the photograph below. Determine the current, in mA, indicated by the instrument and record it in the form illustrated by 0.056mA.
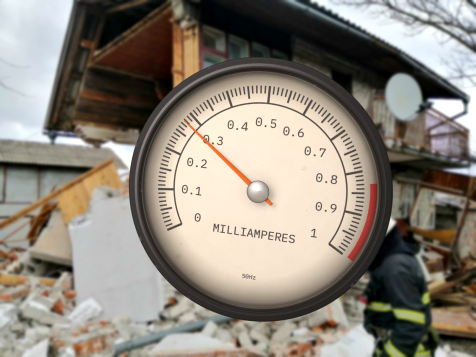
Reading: 0.28mA
